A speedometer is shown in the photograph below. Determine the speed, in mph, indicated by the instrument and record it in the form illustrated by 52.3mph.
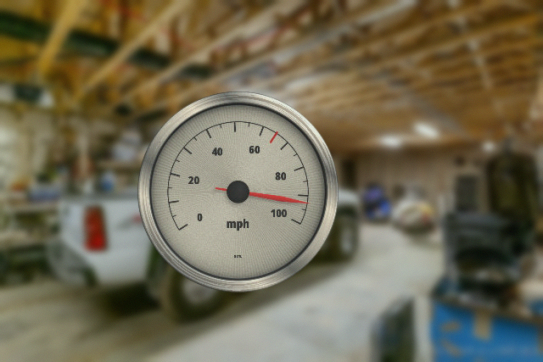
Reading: 92.5mph
